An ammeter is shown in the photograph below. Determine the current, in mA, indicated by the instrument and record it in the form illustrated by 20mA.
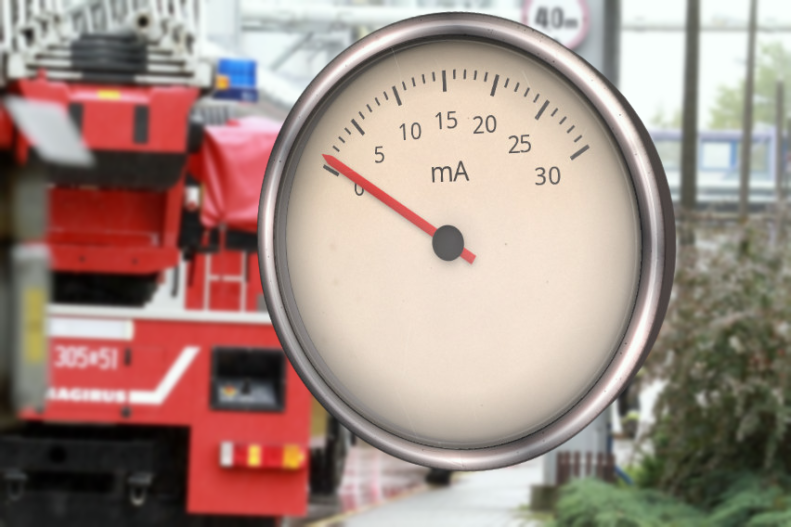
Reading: 1mA
